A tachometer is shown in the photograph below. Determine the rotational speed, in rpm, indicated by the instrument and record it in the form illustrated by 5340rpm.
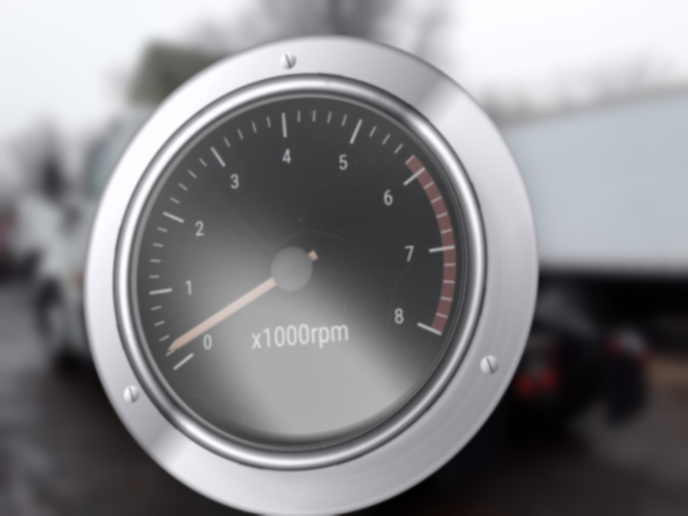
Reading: 200rpm
